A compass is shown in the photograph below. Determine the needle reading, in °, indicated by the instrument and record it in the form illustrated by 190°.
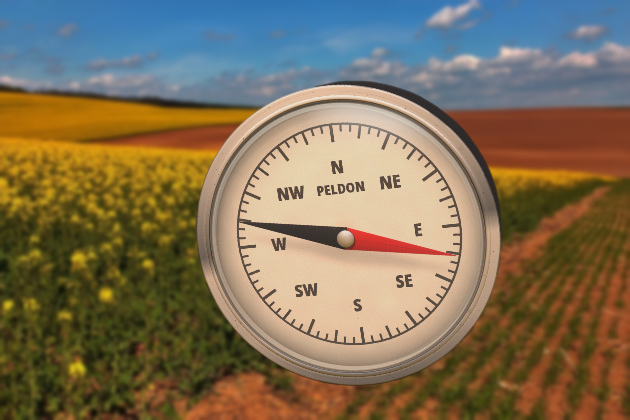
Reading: 105°
